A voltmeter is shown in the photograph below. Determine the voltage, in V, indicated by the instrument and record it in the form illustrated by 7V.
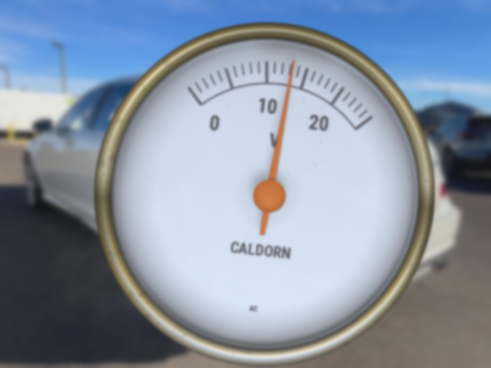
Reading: 13V
